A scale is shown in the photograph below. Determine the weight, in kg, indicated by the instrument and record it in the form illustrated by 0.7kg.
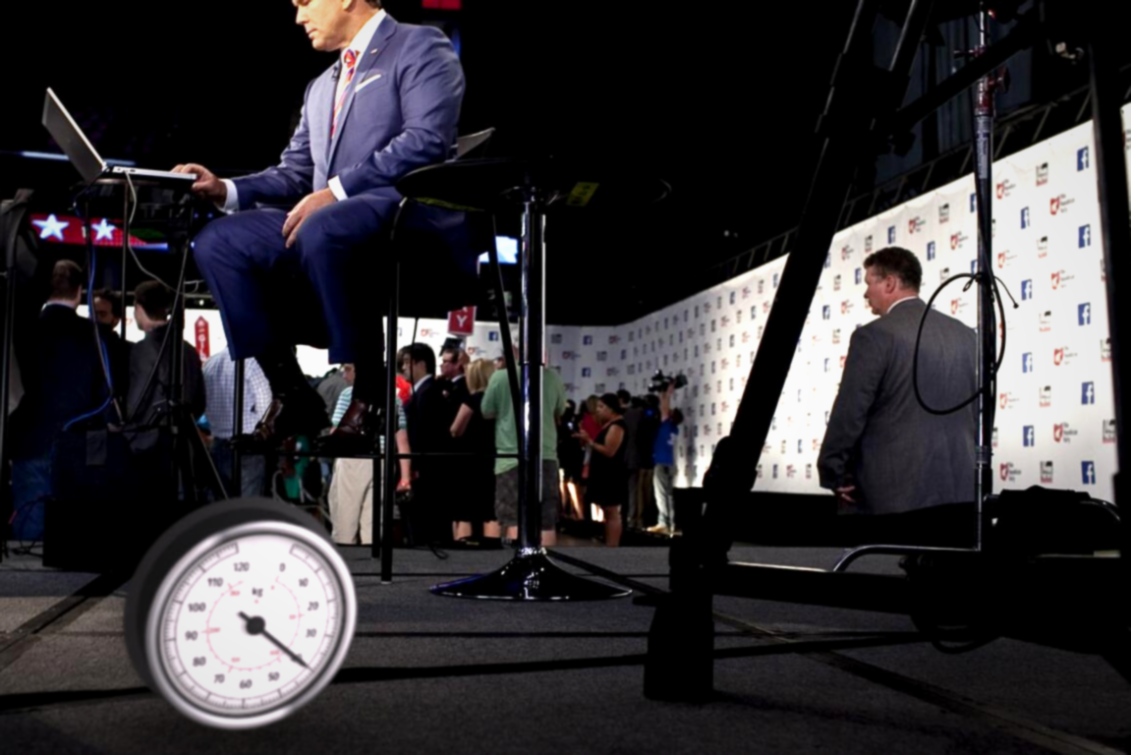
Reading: 40kg
